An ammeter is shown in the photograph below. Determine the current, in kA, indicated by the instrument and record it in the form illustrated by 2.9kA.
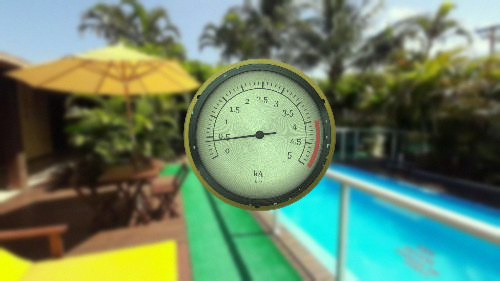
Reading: 0.4kA
